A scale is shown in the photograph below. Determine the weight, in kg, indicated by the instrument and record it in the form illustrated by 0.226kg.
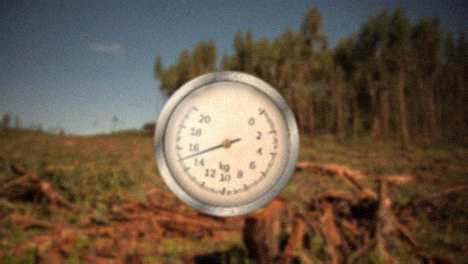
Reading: 15kg
